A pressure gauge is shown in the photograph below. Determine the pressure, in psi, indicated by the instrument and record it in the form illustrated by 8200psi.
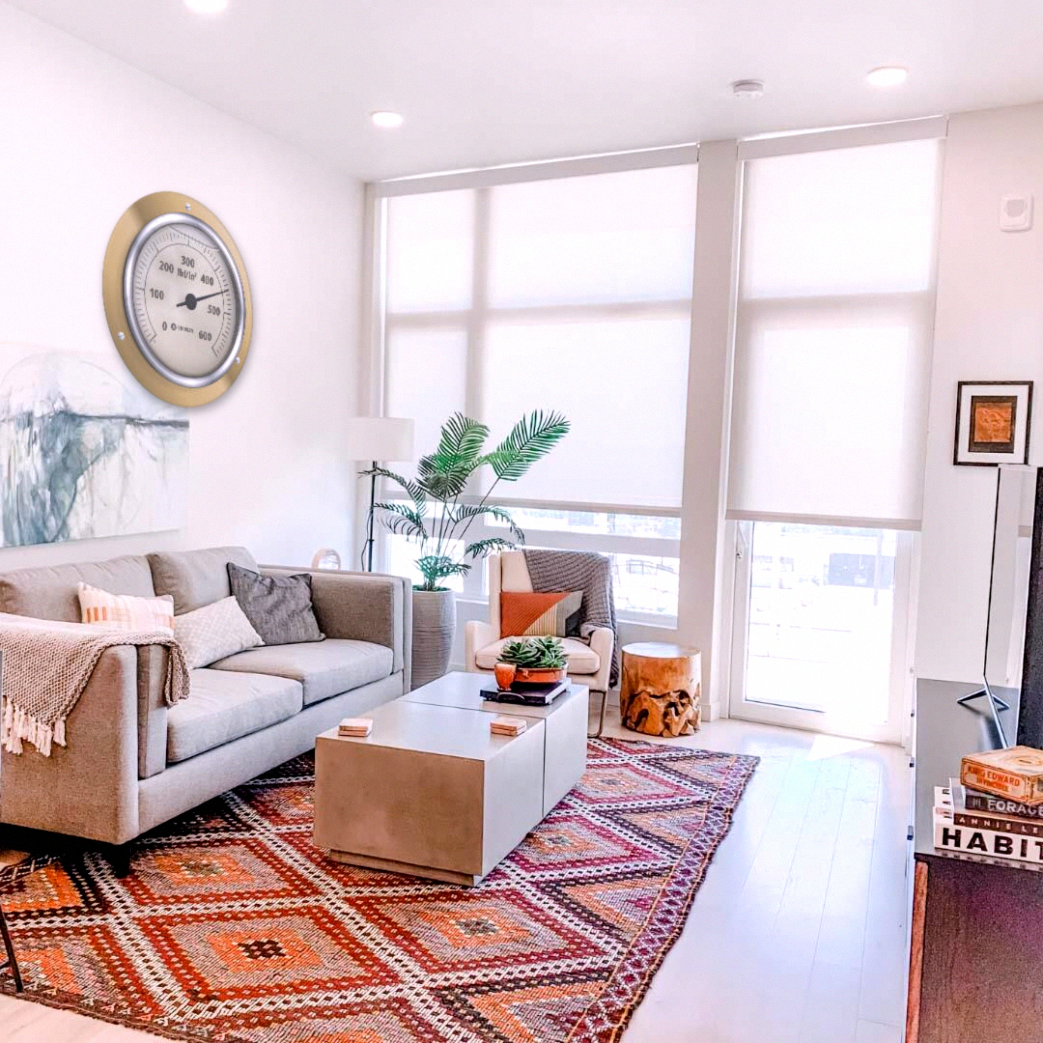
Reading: 450psi
